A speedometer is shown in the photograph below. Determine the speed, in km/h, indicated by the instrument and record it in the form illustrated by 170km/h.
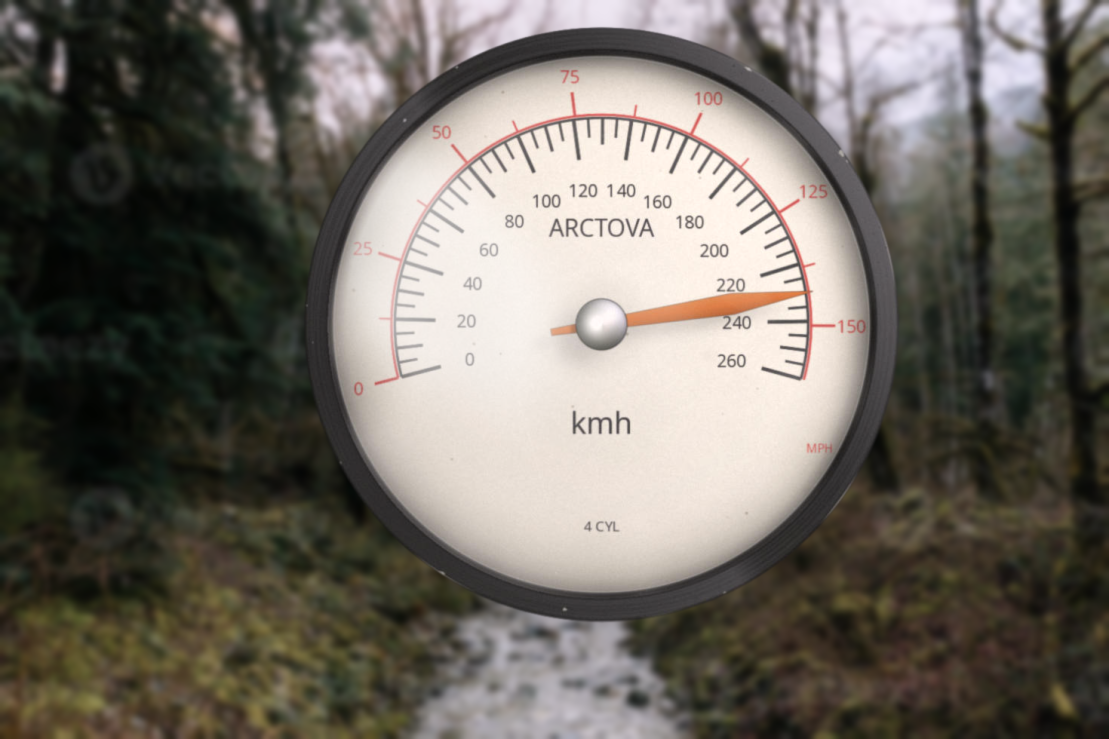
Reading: 230km/h
